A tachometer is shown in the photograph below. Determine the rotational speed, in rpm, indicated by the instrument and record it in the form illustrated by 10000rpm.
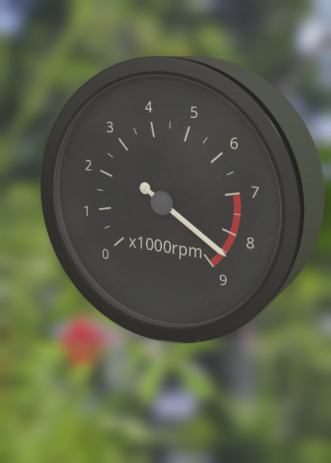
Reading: 8500rpm
